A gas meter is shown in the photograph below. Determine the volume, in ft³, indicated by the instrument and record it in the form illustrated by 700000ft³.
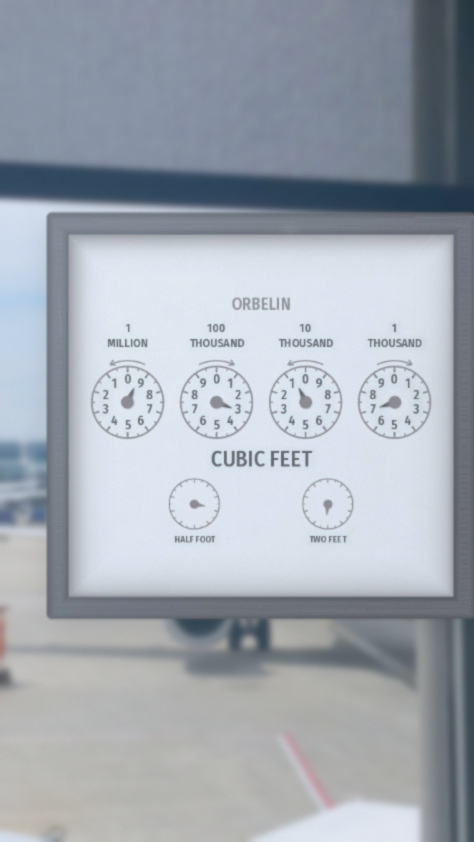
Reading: 930700ft³
